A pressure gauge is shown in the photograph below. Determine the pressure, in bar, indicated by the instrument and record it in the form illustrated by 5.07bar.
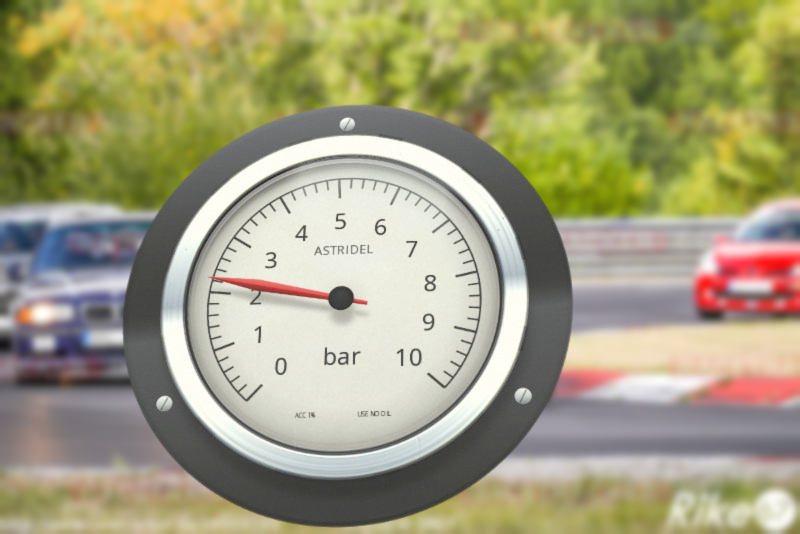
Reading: 2.2bar
